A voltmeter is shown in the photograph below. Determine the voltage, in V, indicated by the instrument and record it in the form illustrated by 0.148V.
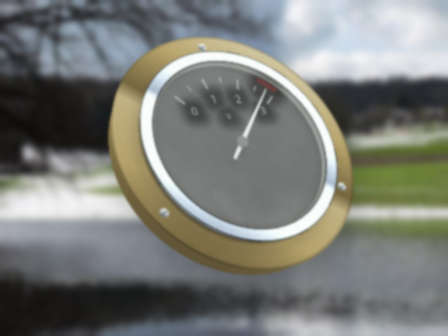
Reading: 2.75V
